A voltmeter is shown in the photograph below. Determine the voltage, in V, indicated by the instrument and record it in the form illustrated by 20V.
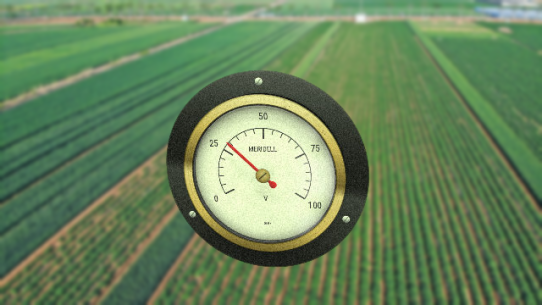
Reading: 30V
